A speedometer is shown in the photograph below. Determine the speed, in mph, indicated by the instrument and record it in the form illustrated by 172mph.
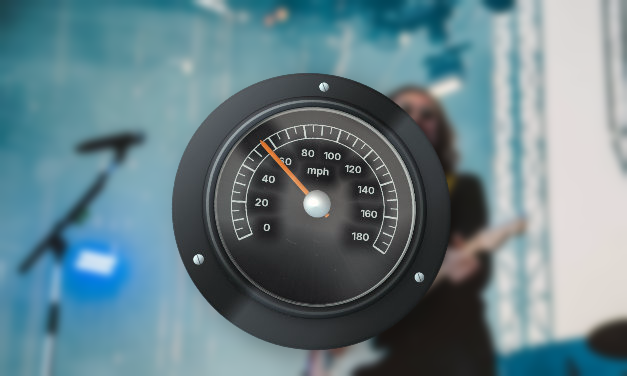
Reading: 55mph
